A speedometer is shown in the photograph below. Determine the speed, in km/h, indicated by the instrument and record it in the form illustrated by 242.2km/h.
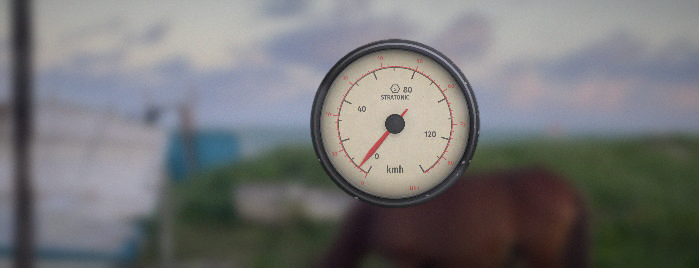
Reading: 5km/h
